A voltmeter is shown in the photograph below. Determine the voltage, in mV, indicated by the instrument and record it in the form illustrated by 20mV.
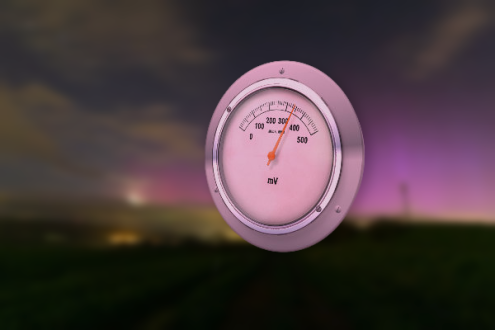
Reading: 350mV
